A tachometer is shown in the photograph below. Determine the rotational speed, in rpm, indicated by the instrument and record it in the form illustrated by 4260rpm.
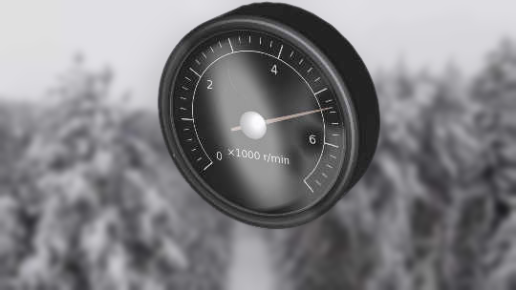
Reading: 5300rpm
